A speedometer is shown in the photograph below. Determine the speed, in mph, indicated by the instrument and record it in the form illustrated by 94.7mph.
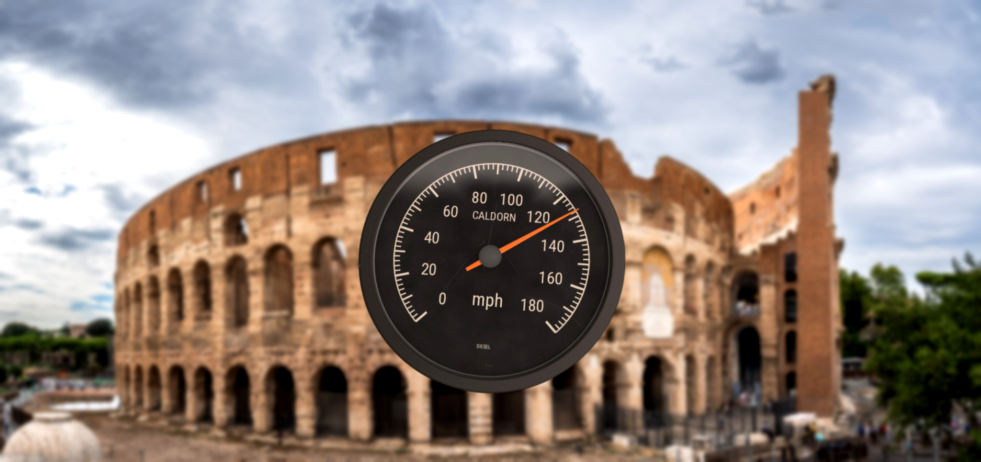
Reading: 128mph
